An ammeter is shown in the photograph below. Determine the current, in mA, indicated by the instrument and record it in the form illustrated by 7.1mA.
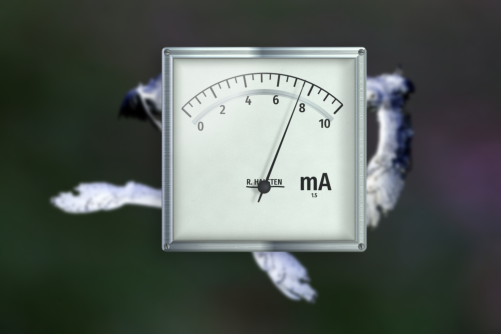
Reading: 7.5mA
